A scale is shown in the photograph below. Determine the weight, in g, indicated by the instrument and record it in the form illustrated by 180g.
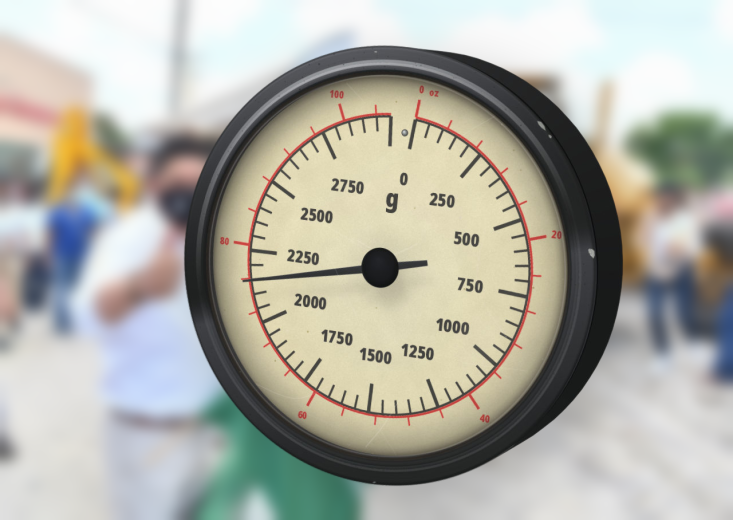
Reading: 2150g
